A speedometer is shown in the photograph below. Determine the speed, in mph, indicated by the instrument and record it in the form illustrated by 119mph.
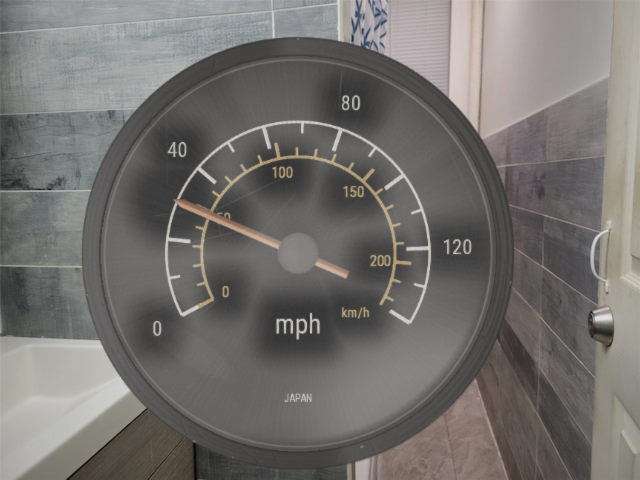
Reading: 30mph
